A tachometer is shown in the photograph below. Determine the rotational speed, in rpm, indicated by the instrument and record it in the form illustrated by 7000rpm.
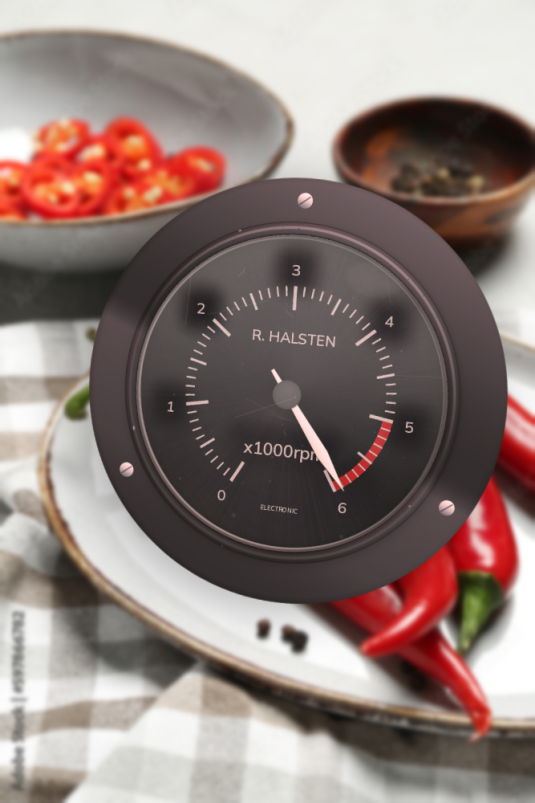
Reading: 5900rpm
